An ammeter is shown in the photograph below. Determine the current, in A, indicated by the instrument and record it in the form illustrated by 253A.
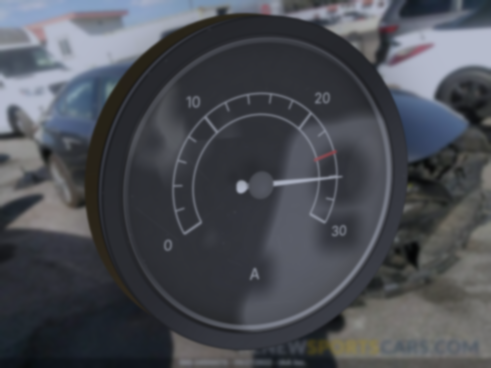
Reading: 26A
